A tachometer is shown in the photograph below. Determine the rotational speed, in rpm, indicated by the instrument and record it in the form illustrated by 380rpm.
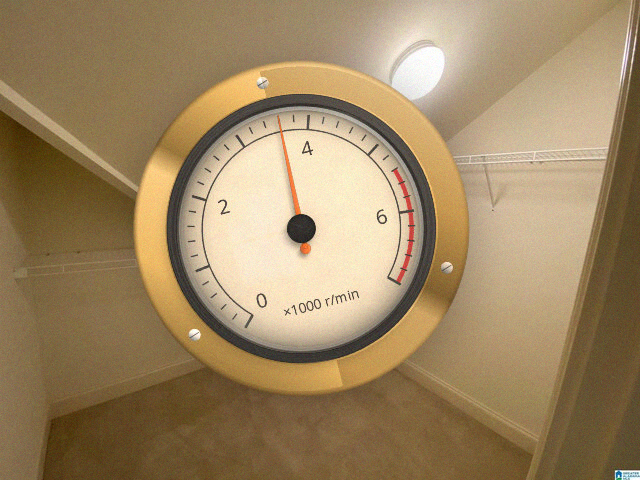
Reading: 3600rpm
